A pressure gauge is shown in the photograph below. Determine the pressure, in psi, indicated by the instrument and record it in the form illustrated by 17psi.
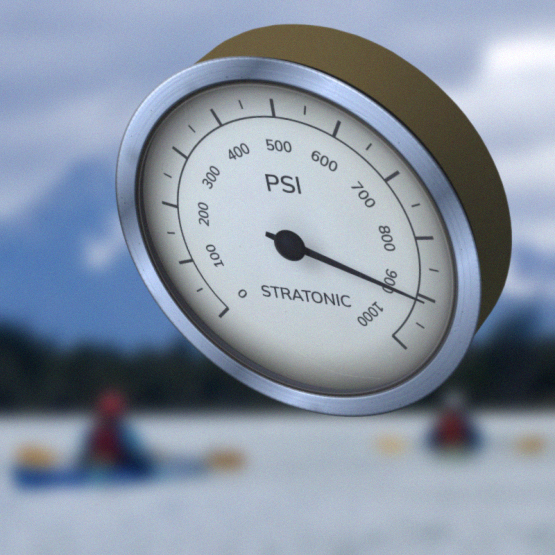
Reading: 900psi
